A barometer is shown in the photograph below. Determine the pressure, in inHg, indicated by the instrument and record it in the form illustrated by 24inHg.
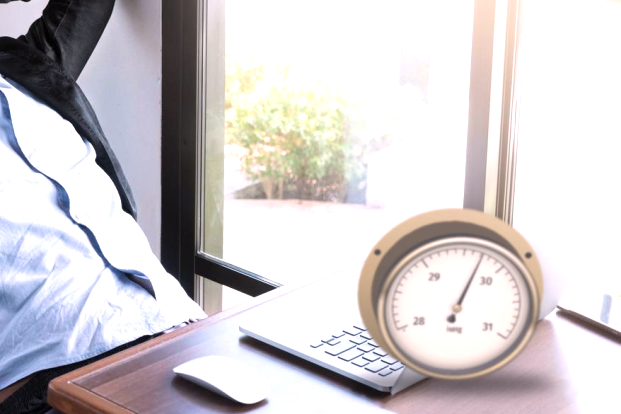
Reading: 29.7inHg
